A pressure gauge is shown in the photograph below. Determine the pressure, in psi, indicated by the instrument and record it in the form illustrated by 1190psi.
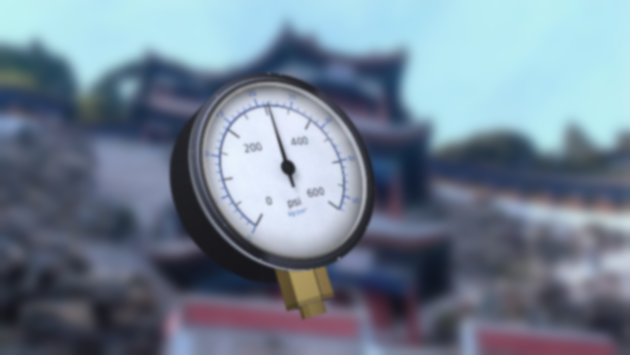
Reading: 300psi
